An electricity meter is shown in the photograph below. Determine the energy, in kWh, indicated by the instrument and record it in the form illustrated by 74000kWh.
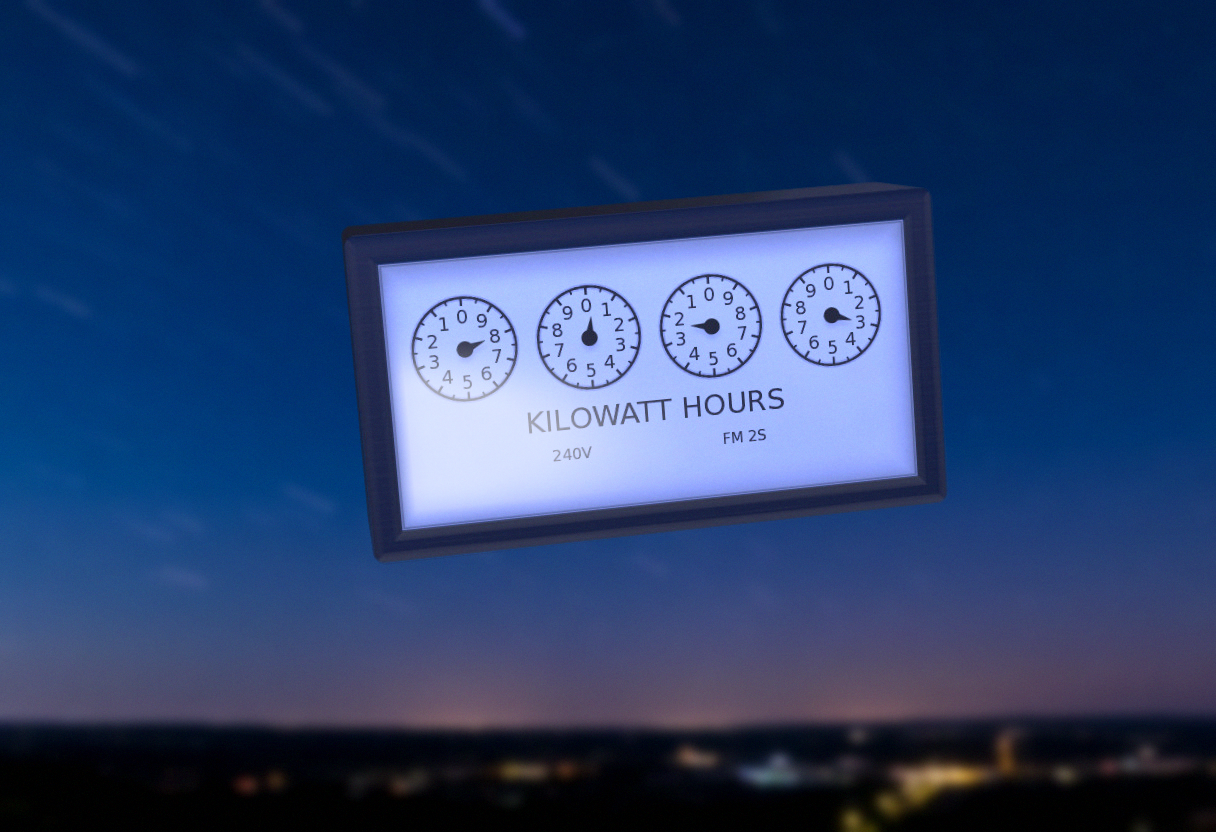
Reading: 8023kWh
